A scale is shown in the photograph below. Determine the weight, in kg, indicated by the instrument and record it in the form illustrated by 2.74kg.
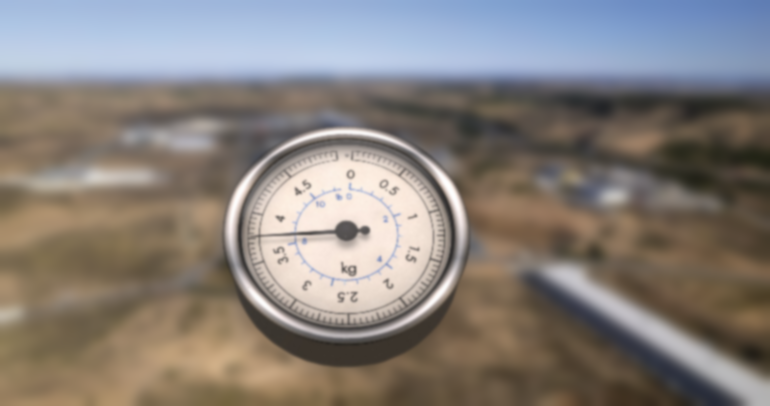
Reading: 3.75kg
